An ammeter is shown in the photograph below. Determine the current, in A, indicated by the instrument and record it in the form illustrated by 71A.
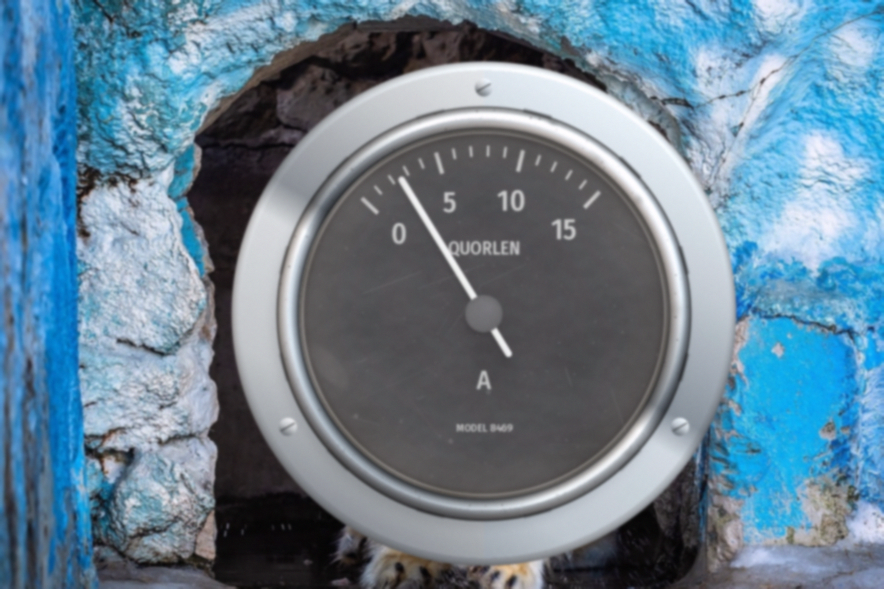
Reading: 2.5A
